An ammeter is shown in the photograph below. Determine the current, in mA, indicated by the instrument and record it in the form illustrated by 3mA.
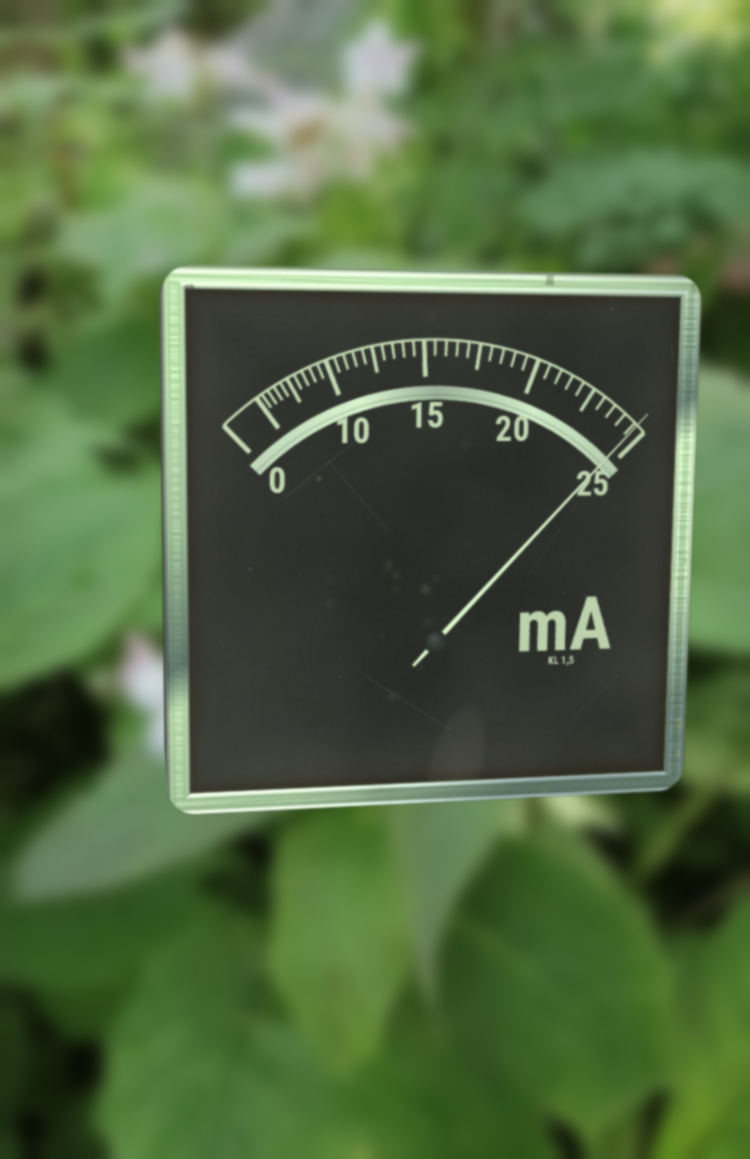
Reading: 24.5mA
